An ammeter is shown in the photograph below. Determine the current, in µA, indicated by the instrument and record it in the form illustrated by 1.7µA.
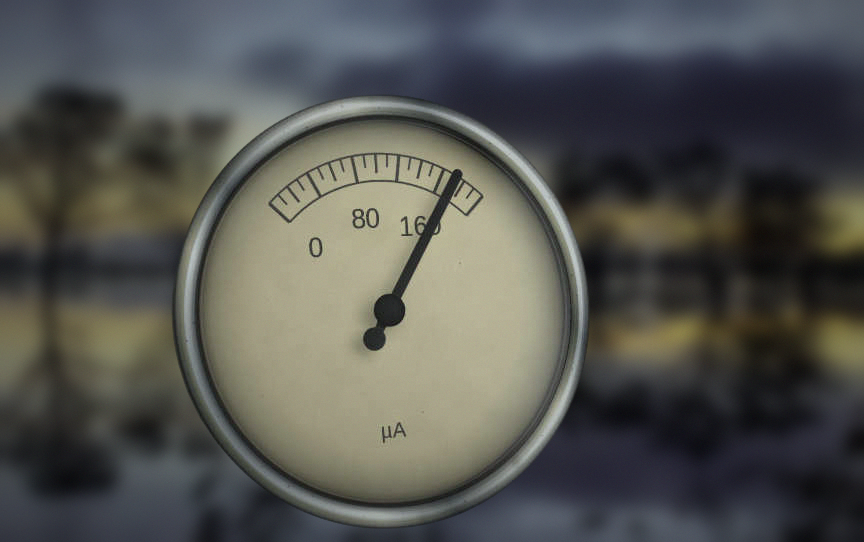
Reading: 170µA
